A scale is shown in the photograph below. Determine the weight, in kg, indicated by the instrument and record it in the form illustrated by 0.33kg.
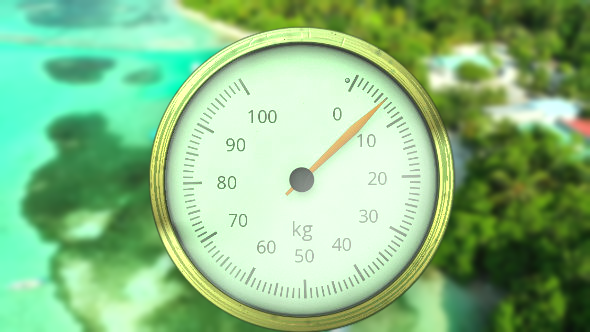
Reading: 6kg
